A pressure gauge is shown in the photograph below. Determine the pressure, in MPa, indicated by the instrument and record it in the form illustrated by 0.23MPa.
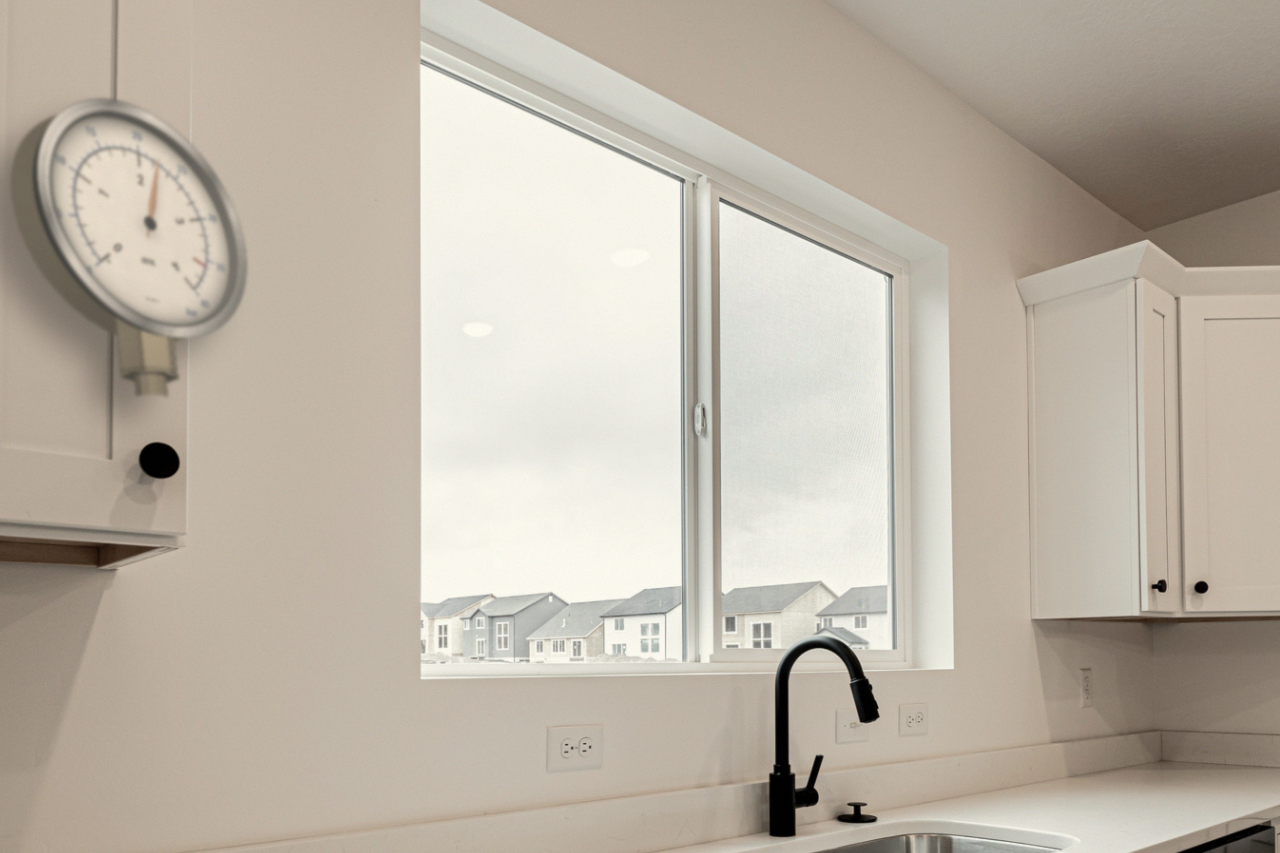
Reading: 2.2MPa
